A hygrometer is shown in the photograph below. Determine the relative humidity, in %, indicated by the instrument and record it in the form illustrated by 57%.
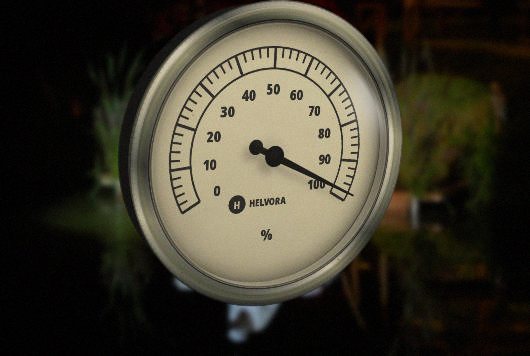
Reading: 98%
